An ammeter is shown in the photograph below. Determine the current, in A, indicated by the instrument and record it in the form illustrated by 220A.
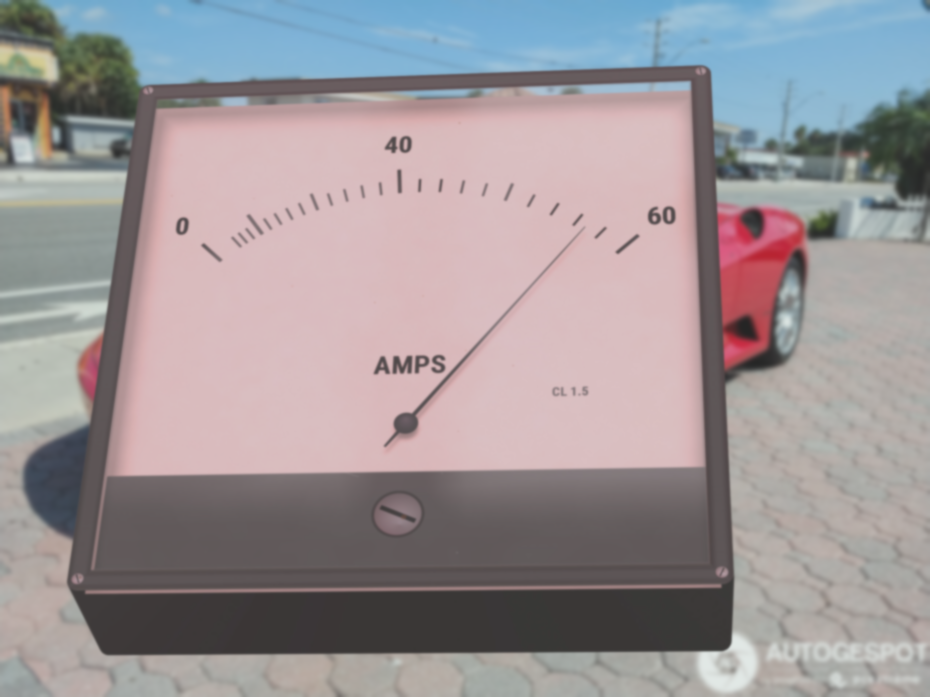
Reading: 57A
